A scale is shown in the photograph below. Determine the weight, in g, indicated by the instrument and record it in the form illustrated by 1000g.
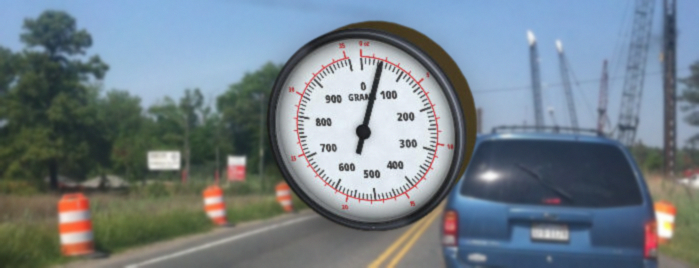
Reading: 50g
